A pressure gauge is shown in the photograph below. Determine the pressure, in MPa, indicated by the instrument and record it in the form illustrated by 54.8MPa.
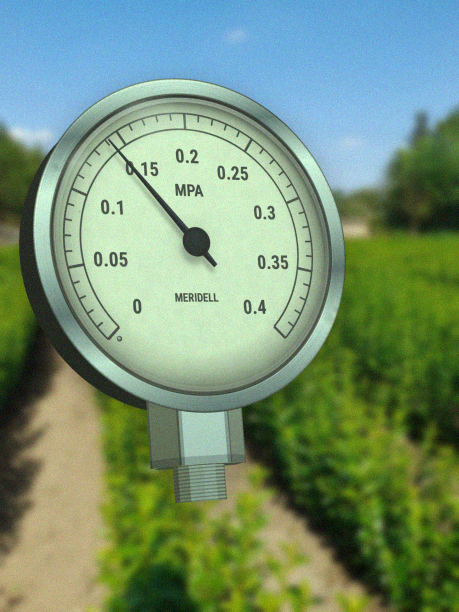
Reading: 0.14MPa
